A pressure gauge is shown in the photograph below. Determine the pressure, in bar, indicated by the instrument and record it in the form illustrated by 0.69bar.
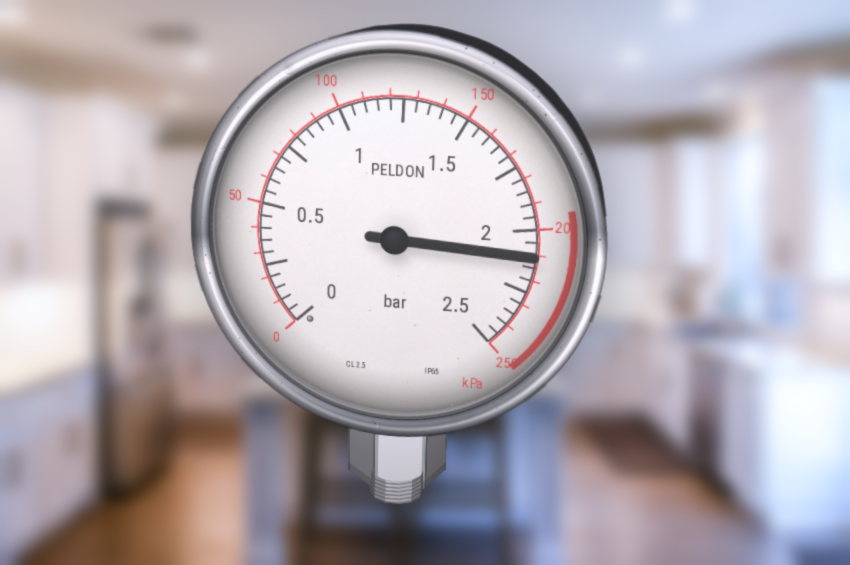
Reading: 2.1bar
